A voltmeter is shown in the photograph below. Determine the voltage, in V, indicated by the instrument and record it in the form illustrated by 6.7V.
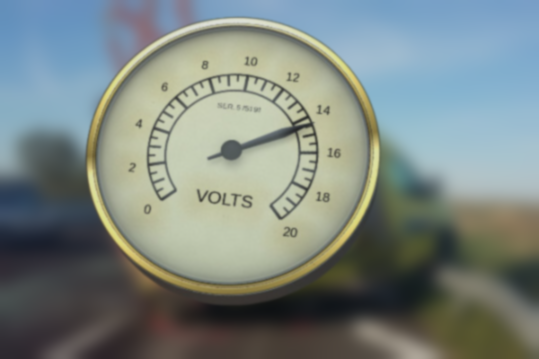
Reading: 14.5V
